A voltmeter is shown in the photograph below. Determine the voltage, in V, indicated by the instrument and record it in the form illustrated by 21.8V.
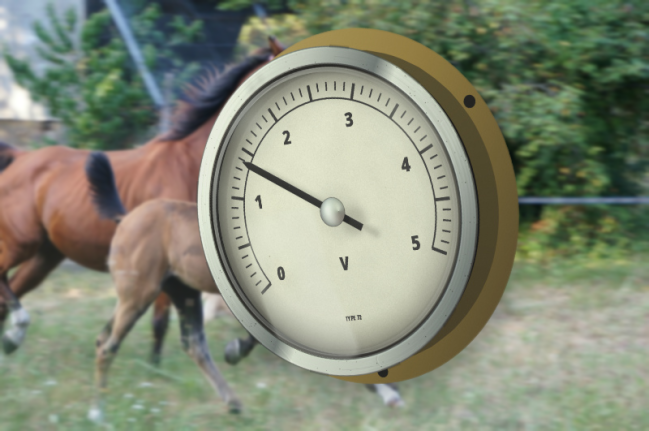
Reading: 1.4V
